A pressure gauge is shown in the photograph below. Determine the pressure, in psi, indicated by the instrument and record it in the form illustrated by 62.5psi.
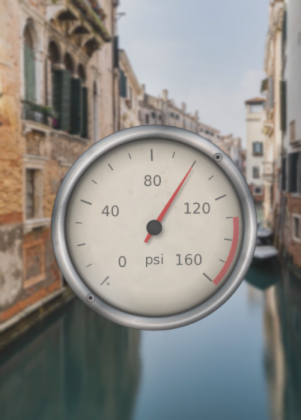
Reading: 100psi
